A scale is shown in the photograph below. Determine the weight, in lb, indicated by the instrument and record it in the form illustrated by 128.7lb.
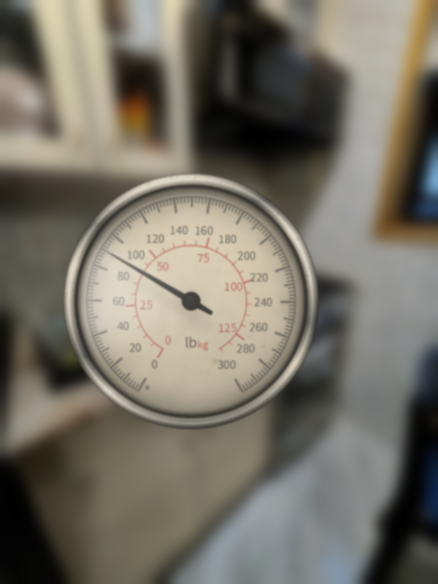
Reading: 90lb
